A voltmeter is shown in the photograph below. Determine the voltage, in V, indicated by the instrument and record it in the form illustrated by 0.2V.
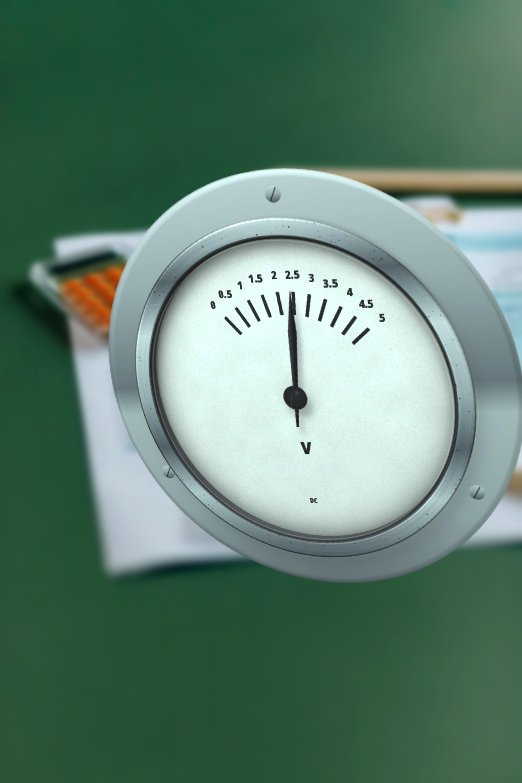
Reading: 2.5V
